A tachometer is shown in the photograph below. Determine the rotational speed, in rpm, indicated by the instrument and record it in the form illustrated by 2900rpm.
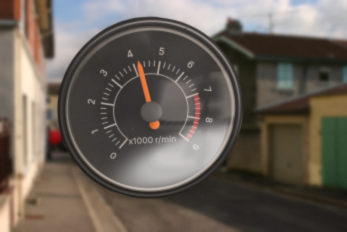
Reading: 4200rpm
